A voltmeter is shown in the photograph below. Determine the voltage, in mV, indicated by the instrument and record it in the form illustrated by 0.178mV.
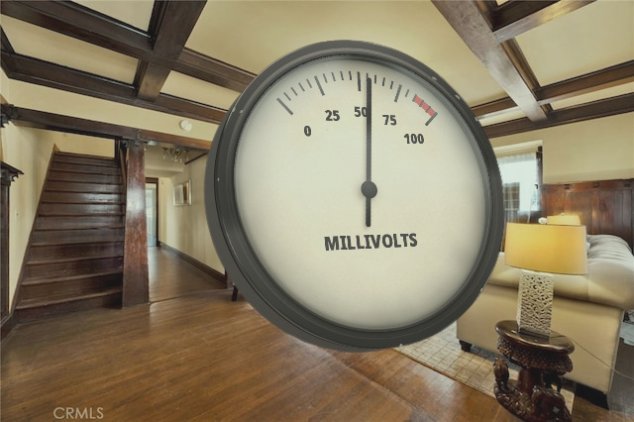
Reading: 55mV
